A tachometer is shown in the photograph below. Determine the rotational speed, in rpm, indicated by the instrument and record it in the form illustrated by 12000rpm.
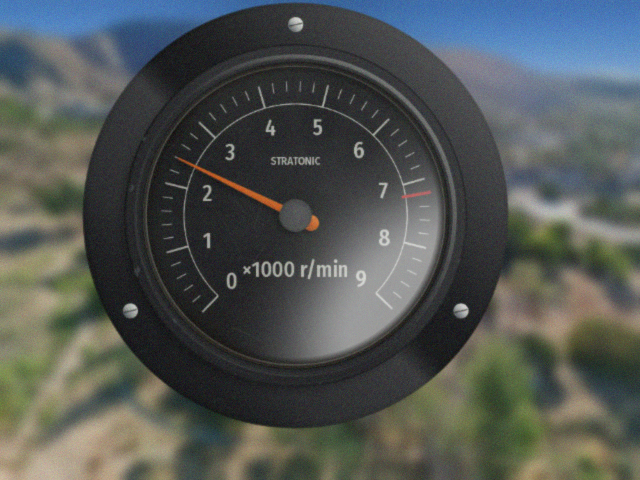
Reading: 2400rpm
